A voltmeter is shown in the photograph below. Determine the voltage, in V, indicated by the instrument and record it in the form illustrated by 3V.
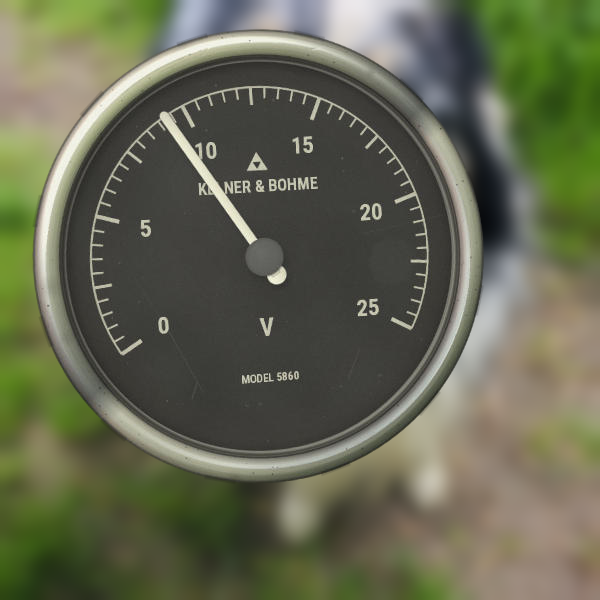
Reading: 9.25V
